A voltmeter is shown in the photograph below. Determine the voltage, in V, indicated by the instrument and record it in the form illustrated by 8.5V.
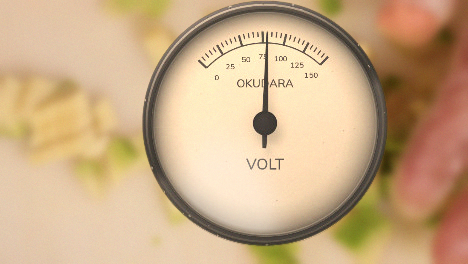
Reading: 80V
